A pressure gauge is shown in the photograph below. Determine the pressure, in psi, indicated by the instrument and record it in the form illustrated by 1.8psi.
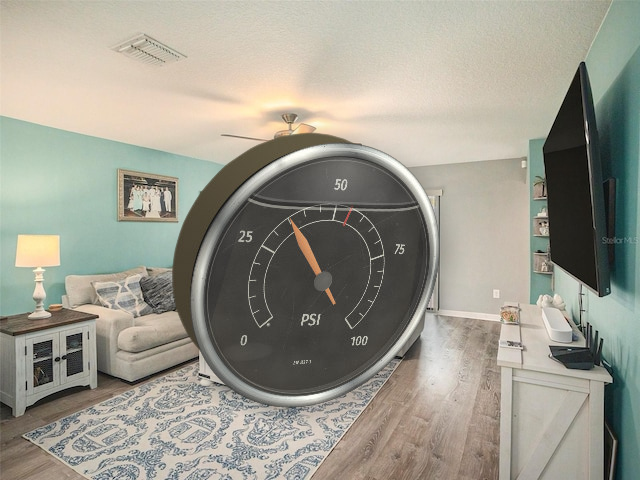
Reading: 35psi
